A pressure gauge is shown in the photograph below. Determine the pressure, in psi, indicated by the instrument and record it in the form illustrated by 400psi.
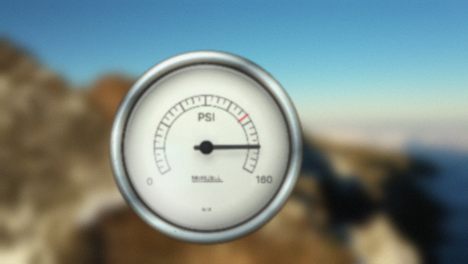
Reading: 140psi
